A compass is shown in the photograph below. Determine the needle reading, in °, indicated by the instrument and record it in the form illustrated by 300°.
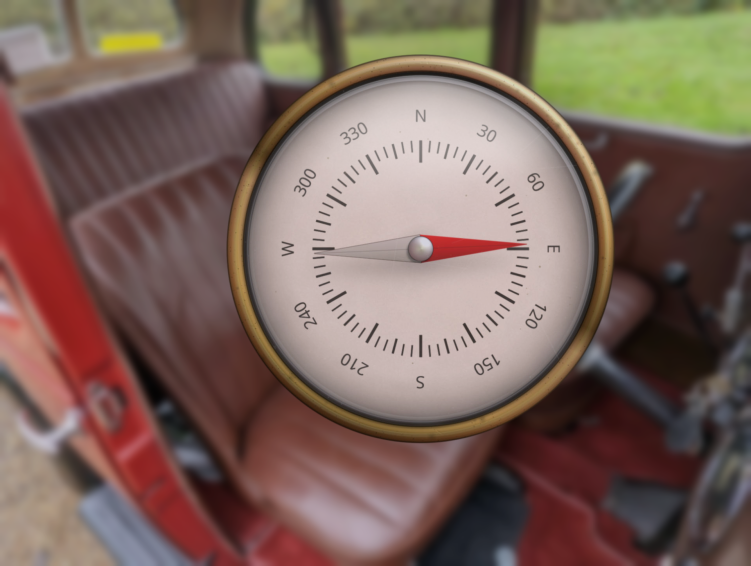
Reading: 87.5°
